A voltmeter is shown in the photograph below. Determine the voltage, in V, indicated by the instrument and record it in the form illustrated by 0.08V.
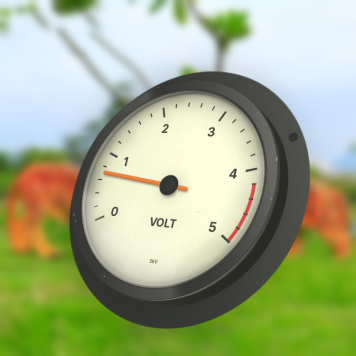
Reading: 0.7V
